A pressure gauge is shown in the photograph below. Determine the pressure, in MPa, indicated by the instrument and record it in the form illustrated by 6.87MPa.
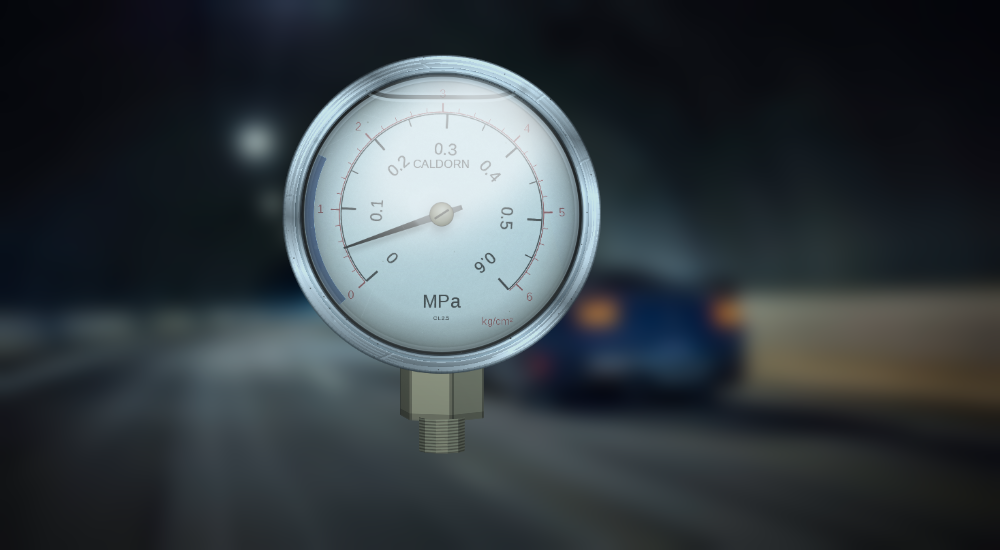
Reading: 0.05MPa
